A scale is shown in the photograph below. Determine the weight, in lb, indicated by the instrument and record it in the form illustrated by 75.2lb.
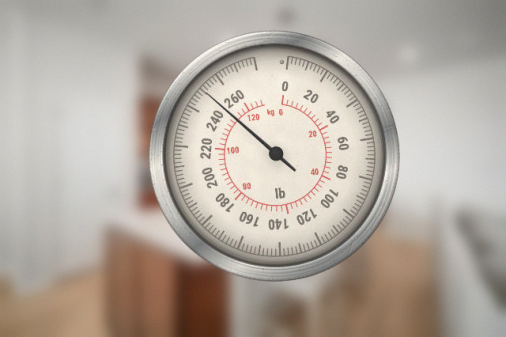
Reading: 250lb
